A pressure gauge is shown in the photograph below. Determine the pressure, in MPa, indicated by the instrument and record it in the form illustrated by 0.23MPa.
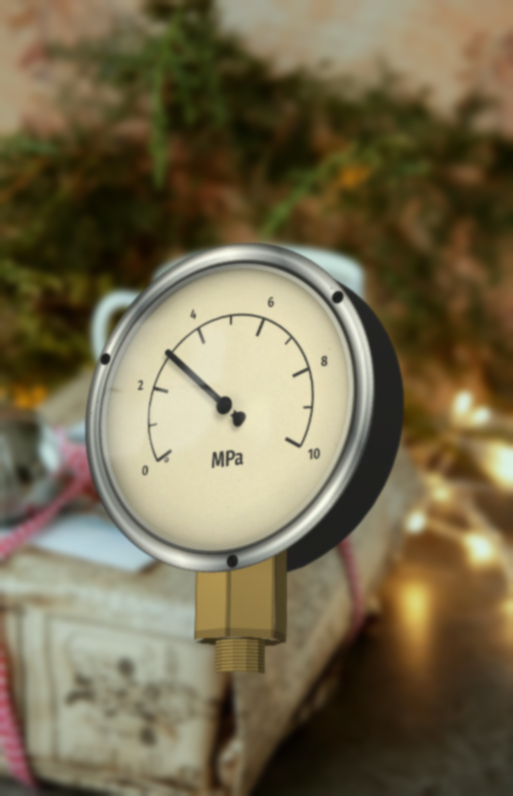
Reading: 3MPa
